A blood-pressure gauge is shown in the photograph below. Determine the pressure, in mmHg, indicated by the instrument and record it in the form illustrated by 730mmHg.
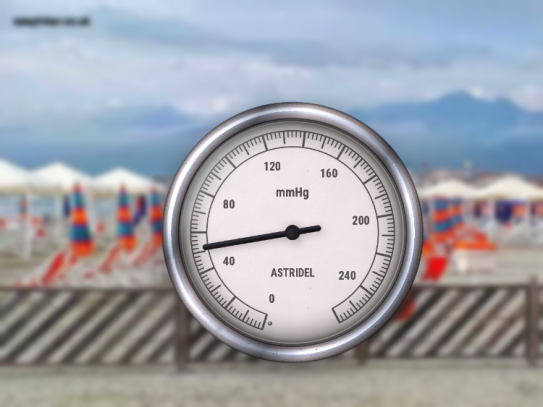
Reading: 52mmHg
